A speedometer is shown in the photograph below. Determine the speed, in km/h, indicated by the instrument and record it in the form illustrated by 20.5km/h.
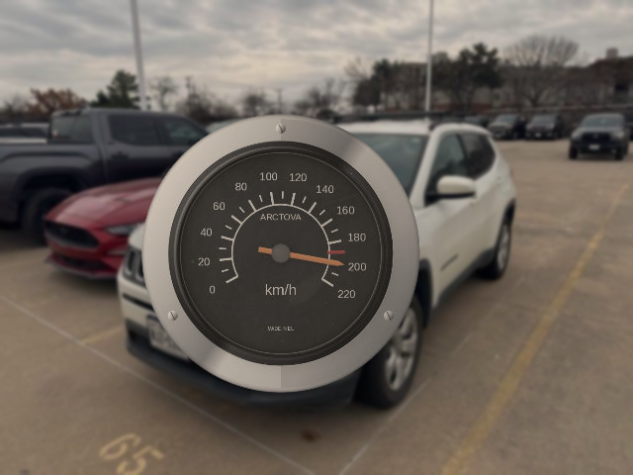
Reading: 200km/h
